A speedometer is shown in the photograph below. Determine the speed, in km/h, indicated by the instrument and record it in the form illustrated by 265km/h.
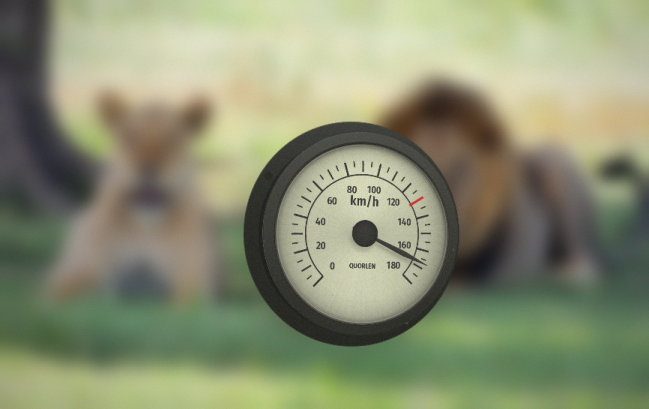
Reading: 167.5km/h
